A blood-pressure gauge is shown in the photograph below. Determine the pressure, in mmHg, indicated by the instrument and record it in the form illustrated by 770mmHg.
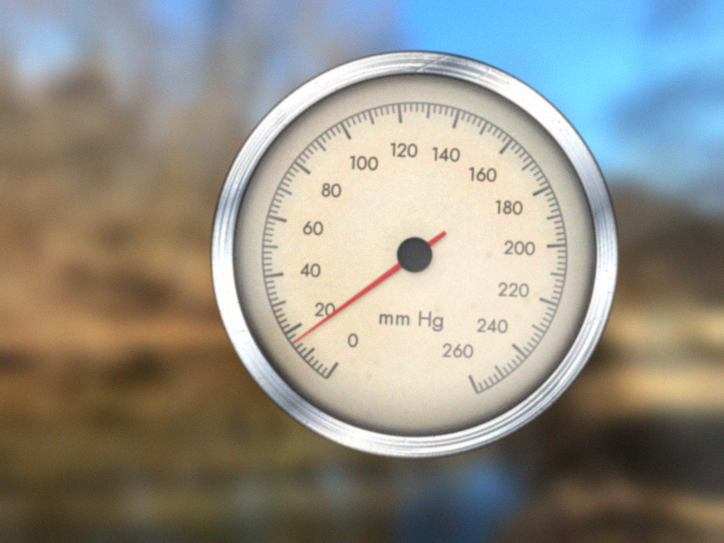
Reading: 16mmHg
